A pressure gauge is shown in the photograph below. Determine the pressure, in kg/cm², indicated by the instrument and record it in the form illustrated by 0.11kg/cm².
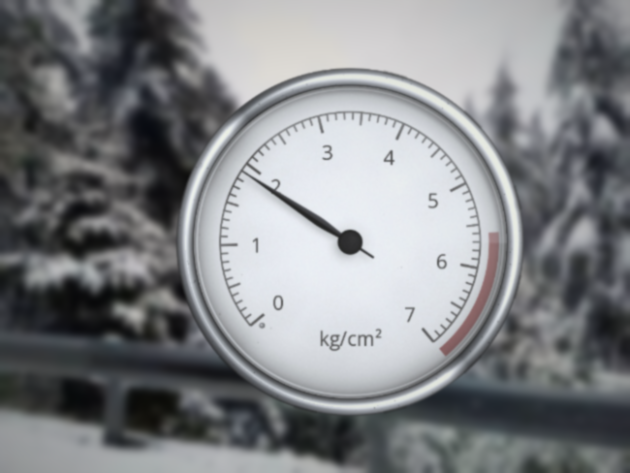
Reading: 1.9kg/cm²
